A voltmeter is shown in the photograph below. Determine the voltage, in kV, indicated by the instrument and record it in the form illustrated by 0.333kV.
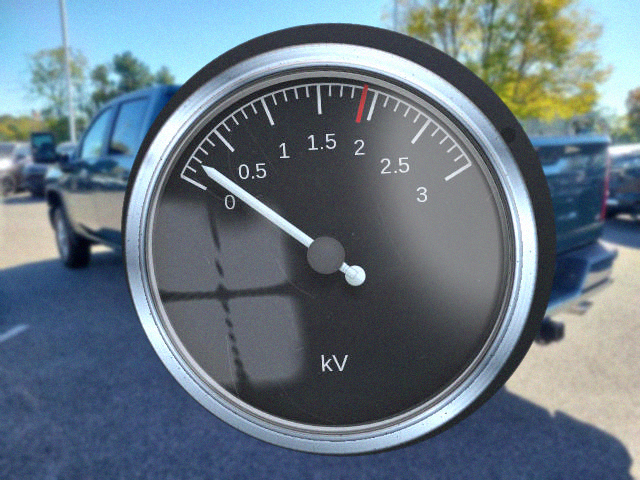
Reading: 0.2kV
